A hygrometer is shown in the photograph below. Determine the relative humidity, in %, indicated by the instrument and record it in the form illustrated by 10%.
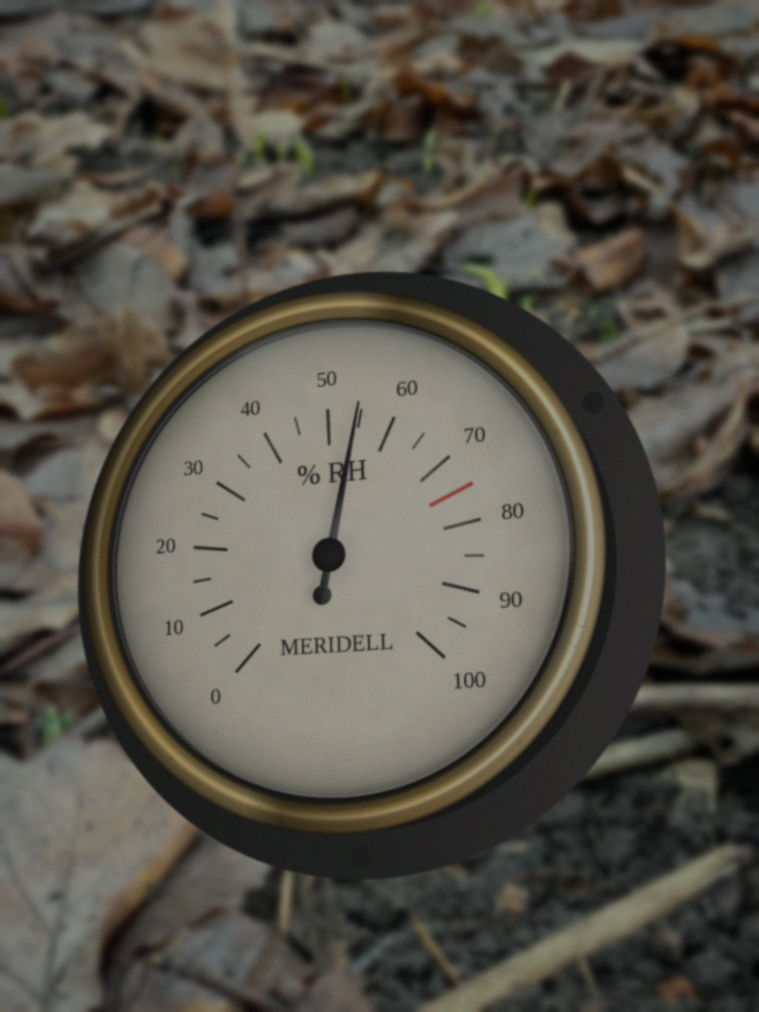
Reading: 55%
